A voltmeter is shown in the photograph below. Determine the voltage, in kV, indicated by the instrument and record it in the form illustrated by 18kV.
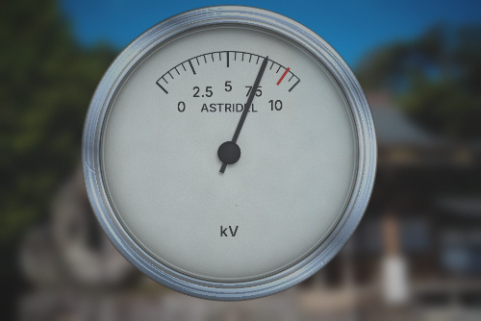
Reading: 7.5kV
